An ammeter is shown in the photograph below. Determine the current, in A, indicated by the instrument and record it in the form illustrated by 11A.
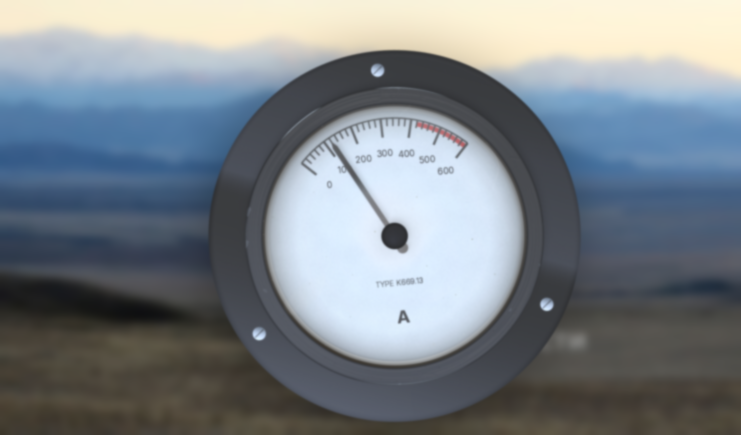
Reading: 120A
